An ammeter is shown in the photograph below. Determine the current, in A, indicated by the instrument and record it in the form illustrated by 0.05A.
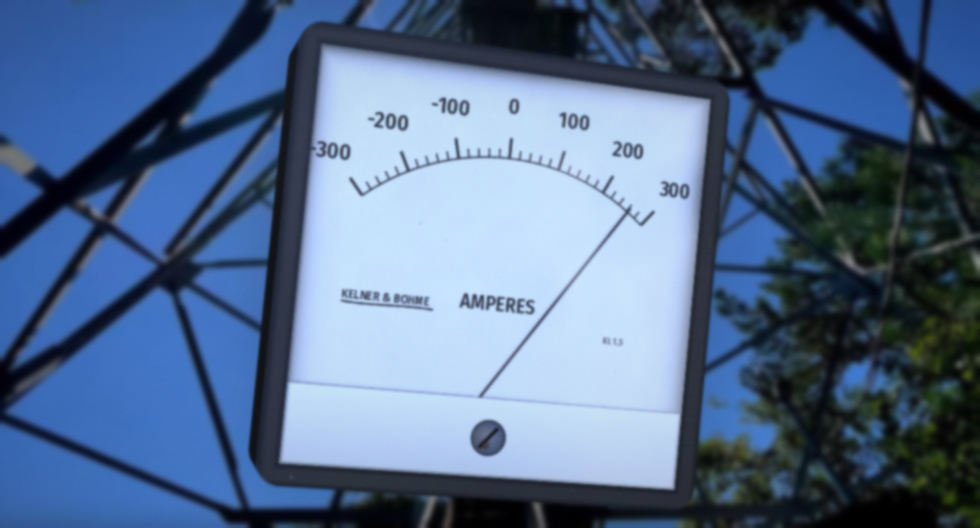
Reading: 260A
